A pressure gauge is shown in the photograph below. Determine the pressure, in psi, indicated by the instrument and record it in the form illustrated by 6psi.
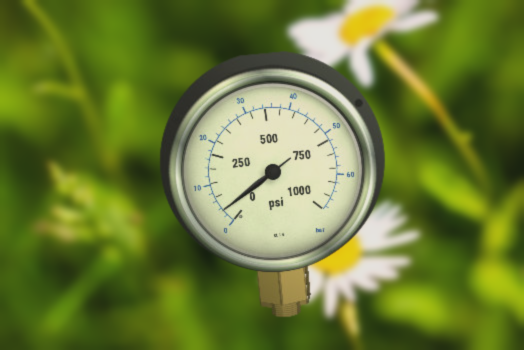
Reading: 50psi
